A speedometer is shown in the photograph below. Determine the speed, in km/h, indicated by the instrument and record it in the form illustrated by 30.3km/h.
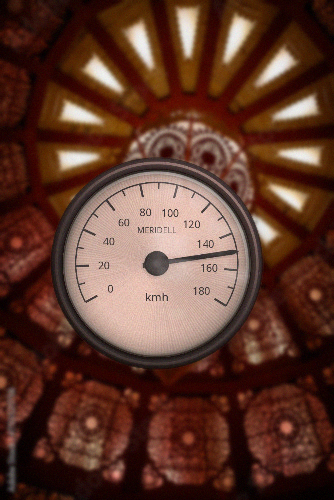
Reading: 150km/h
